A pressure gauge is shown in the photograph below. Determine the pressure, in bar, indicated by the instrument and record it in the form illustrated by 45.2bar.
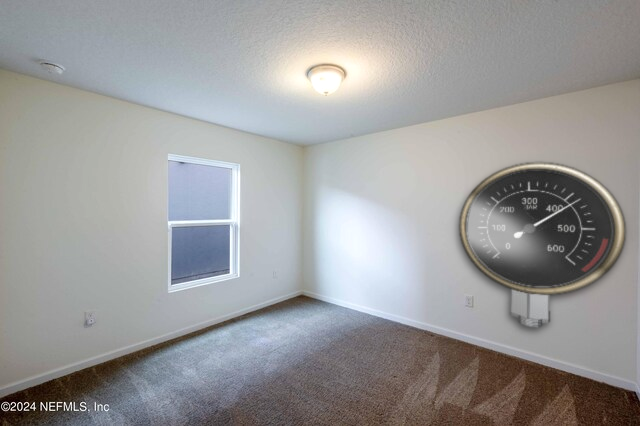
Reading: 420bar
